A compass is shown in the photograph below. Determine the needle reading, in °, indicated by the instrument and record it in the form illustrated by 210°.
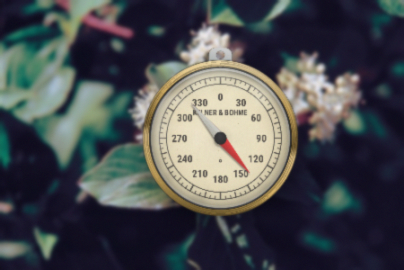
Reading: 140°
